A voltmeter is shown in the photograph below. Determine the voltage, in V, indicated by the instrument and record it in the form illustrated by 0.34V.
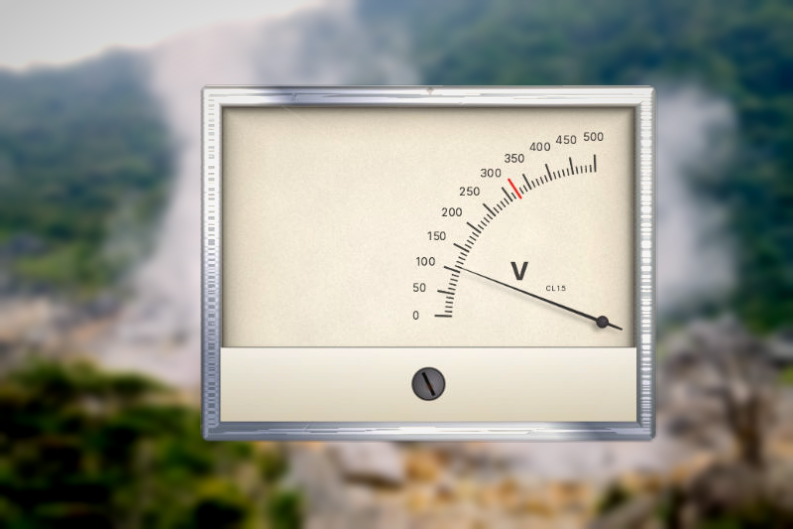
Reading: 110V
